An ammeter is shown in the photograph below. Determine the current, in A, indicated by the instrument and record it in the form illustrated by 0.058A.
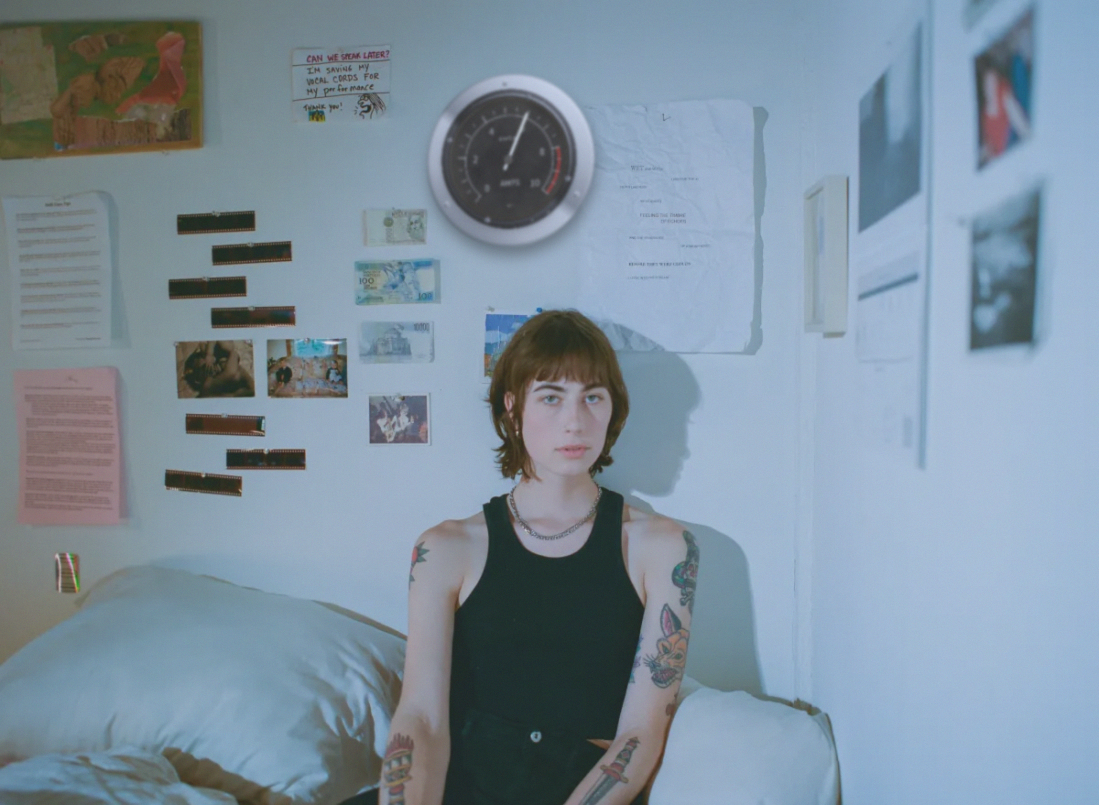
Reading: 6A
